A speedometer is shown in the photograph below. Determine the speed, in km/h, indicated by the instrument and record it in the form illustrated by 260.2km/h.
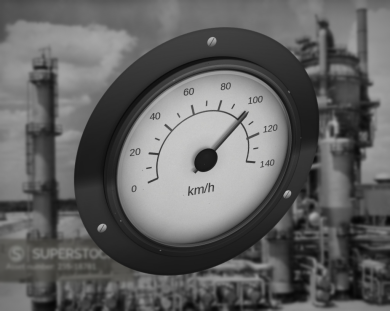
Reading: 100km/h
